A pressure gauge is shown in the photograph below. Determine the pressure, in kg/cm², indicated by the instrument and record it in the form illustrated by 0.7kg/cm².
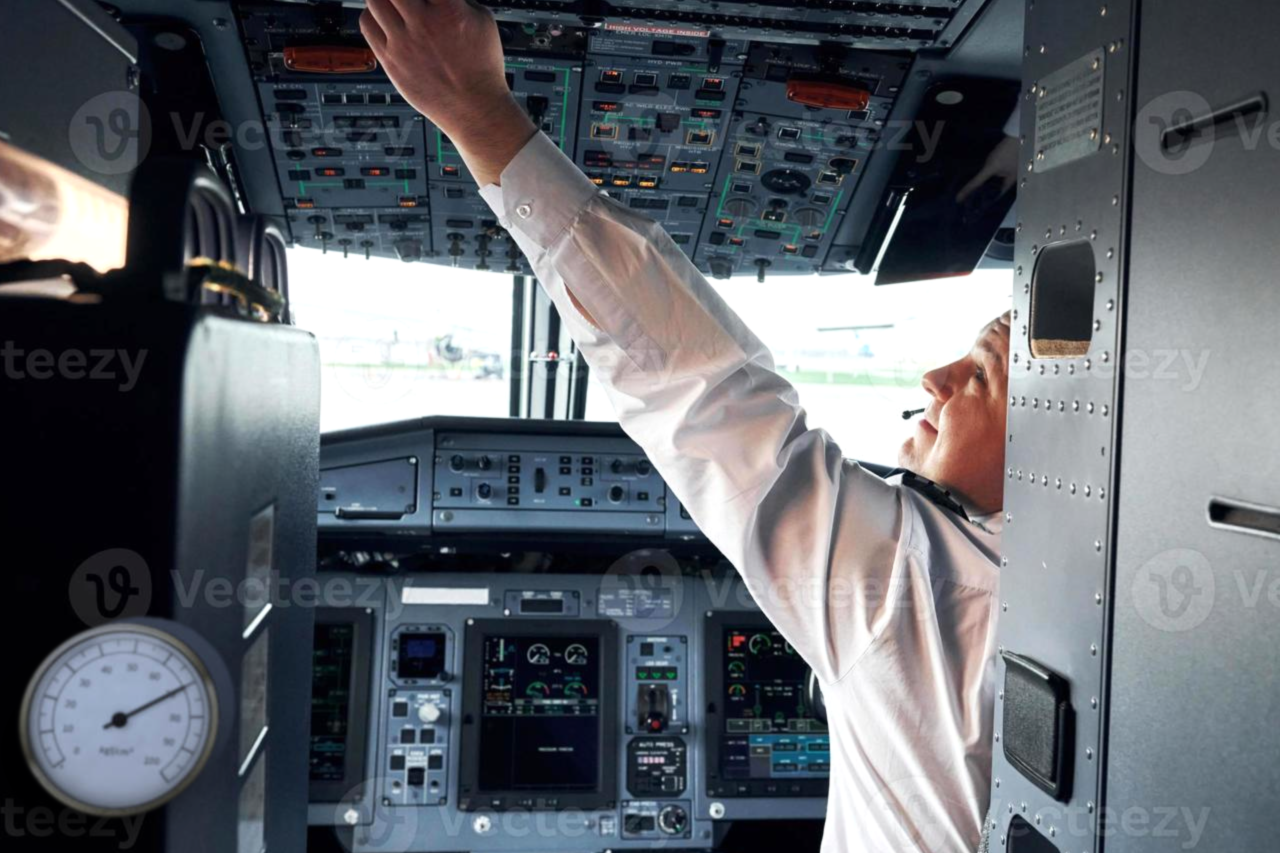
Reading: 70kg/cm²
